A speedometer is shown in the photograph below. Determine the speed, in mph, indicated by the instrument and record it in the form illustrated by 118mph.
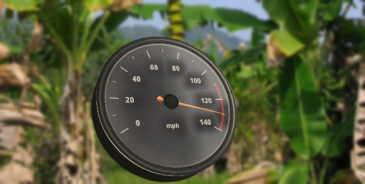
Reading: 130mph
